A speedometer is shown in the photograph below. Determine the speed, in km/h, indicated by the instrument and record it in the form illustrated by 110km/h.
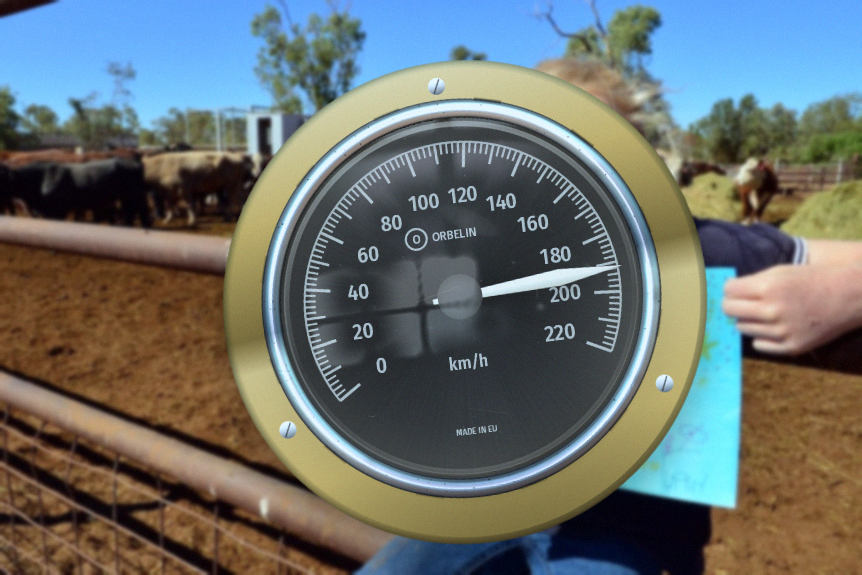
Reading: 192km/h
